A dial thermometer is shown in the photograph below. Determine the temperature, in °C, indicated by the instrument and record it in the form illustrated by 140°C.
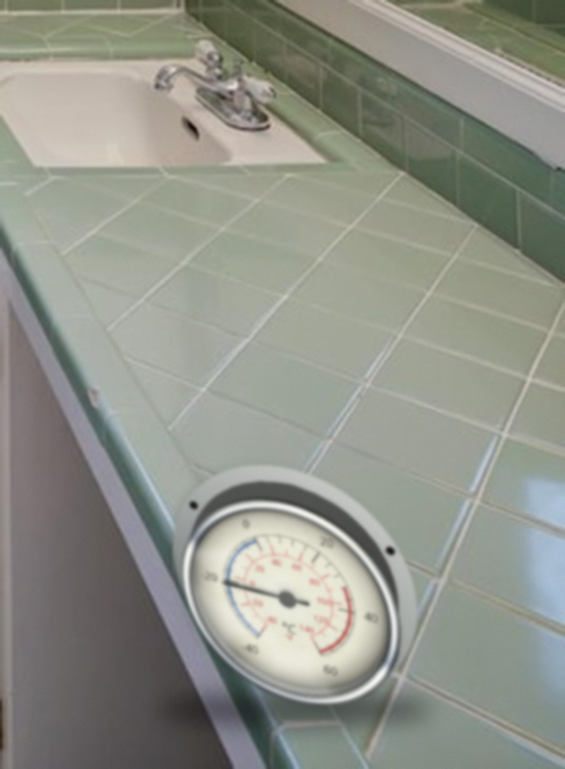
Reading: -20°C
